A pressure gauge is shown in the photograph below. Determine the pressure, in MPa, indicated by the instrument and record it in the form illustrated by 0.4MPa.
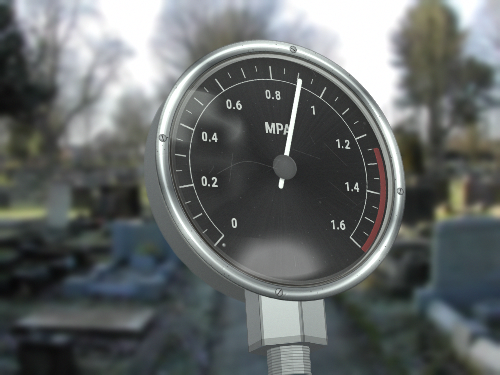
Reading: 0.9MPa
